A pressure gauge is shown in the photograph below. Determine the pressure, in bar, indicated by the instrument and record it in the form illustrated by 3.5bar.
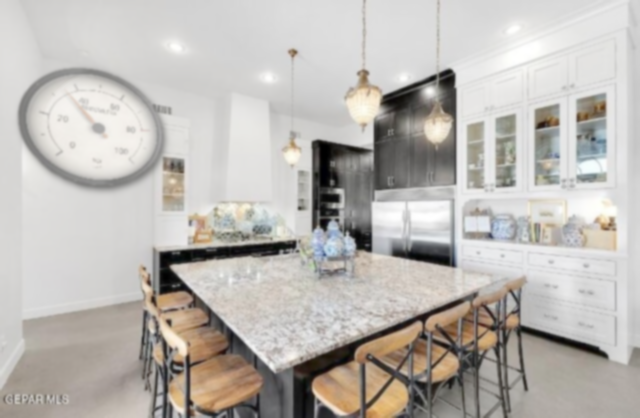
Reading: 35bar
